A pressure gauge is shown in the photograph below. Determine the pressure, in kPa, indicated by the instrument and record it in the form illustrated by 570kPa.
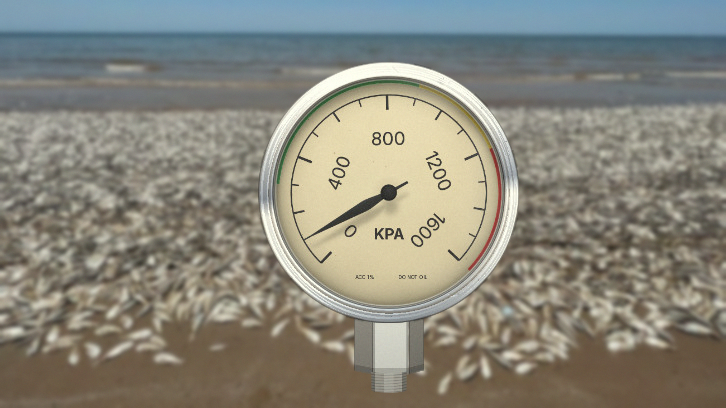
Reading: 100kPa
